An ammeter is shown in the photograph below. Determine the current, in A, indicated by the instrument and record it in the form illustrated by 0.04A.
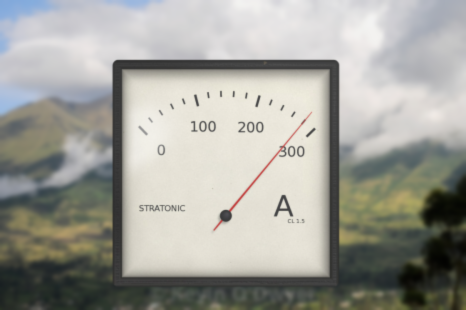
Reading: 280A
